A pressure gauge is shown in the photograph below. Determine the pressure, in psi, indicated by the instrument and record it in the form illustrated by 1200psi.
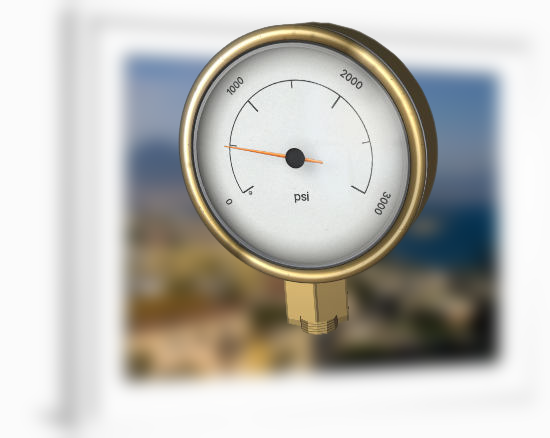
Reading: 500psi
